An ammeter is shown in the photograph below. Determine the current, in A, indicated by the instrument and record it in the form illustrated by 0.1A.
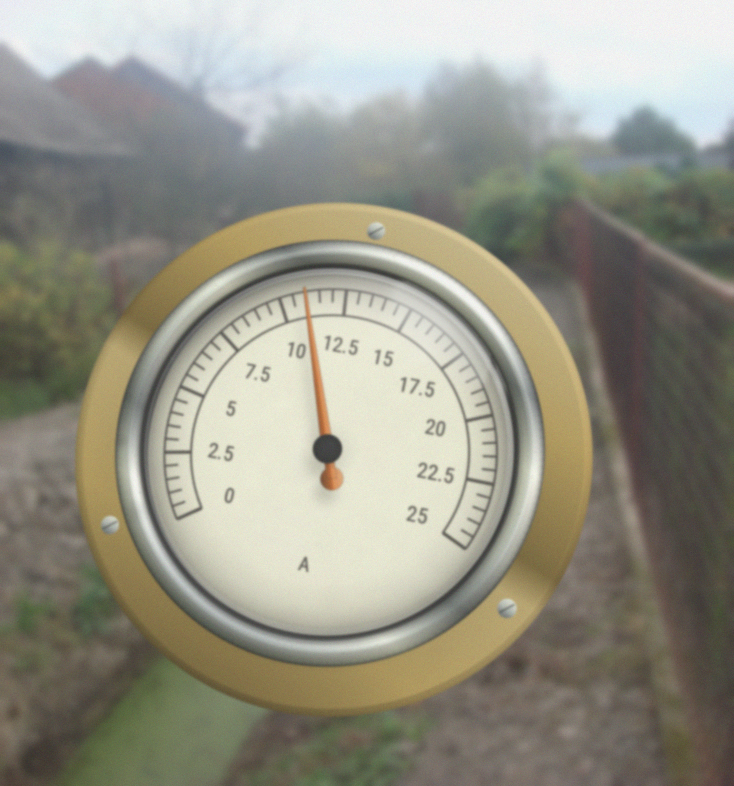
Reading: 11A
